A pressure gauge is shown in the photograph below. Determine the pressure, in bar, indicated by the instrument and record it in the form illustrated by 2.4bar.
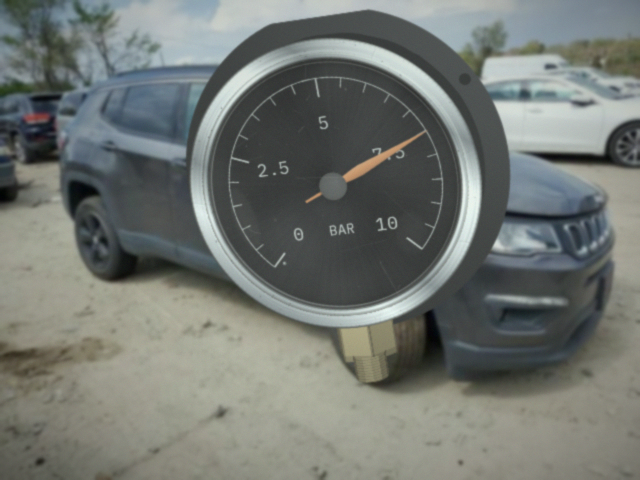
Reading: 7.5bar
